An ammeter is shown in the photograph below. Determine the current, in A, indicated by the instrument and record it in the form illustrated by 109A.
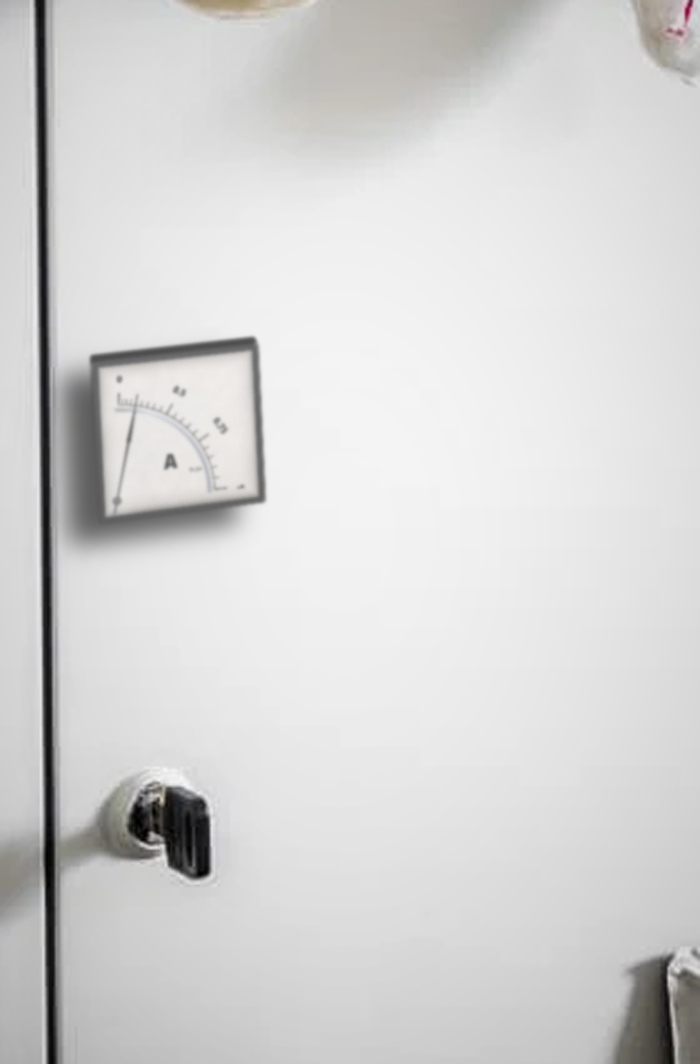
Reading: 0.25A
